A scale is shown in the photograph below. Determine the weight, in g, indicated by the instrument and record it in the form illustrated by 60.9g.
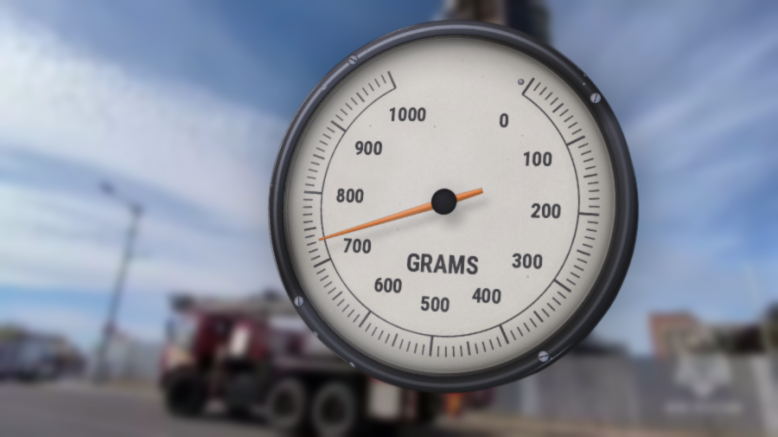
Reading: 730g
